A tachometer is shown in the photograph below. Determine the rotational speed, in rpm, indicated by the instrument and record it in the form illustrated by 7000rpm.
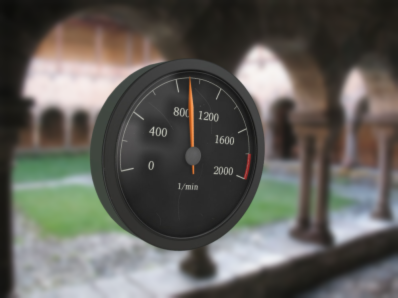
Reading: 900rpm
